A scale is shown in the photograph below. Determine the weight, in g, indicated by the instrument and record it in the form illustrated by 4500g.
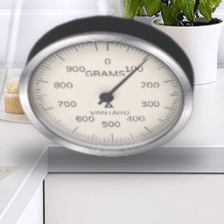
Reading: 100g
